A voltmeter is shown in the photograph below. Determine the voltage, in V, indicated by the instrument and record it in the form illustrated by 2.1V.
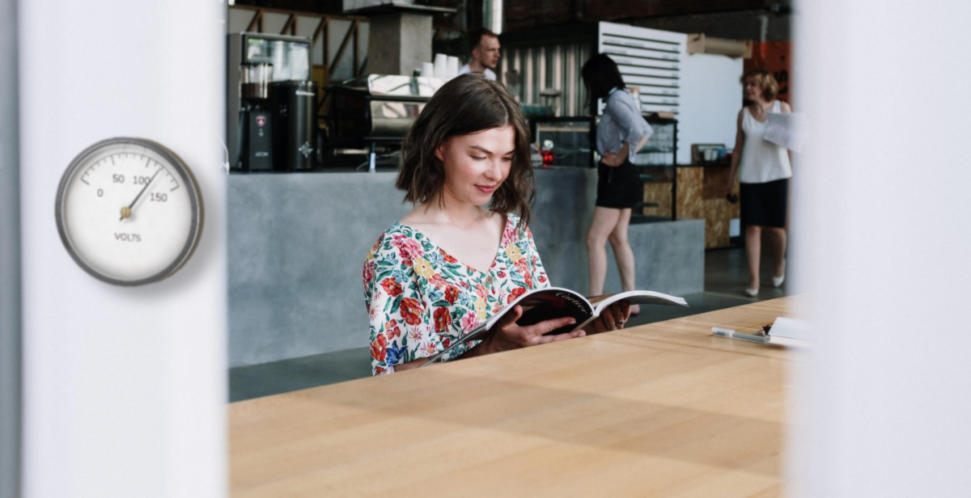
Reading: 120V
